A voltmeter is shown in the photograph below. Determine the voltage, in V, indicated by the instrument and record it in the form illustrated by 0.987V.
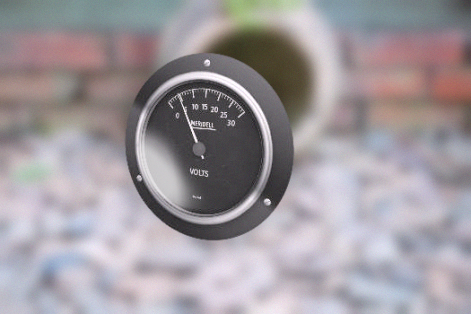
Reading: 5V
